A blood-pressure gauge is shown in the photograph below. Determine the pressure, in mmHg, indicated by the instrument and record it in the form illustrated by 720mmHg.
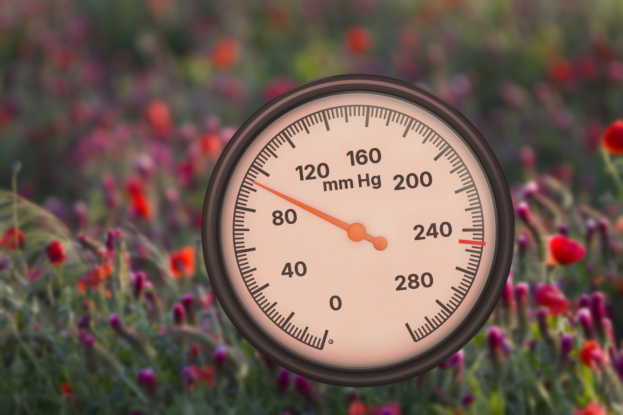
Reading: 94mmHg
